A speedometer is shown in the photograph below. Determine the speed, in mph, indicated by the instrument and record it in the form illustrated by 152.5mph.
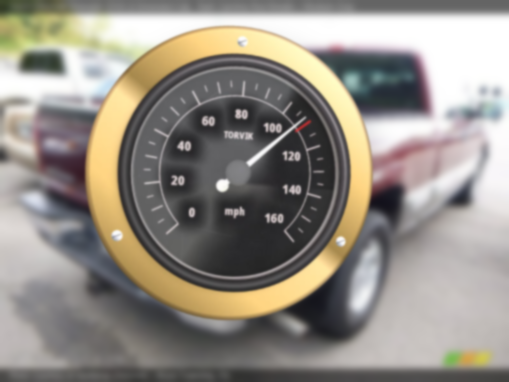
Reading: 107.5mph
